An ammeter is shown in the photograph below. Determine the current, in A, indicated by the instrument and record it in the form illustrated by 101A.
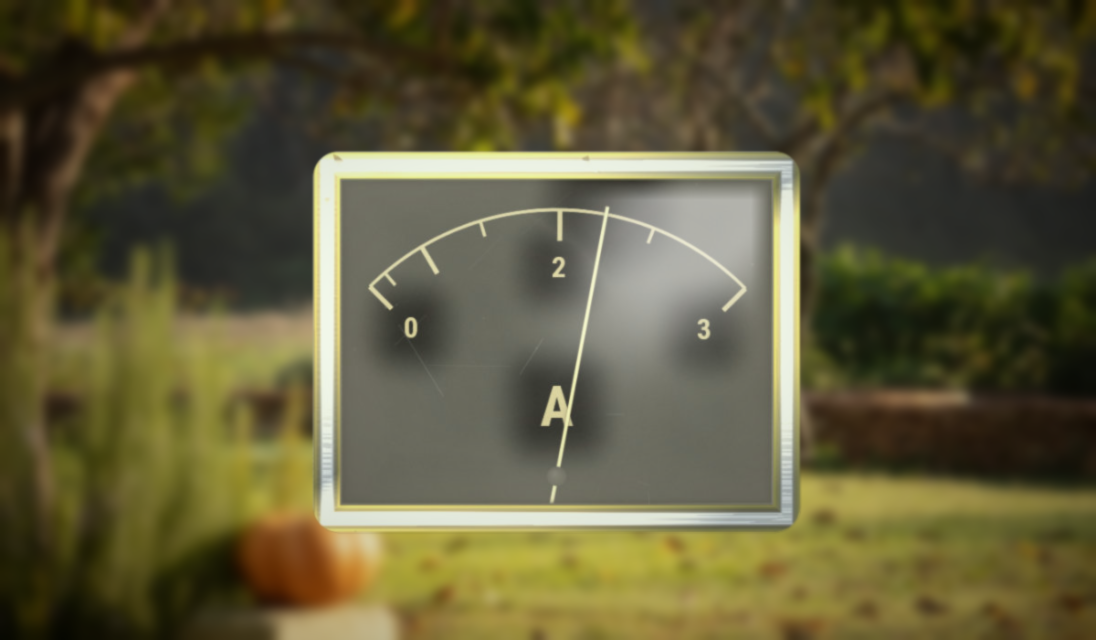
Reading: 2.25A
